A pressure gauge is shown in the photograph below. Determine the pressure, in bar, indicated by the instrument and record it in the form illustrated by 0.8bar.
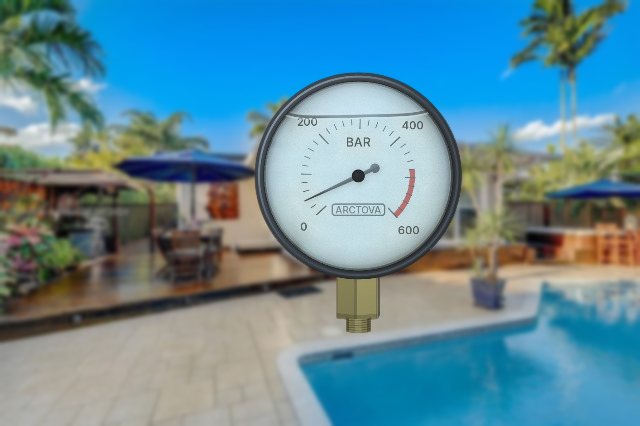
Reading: 40bar
